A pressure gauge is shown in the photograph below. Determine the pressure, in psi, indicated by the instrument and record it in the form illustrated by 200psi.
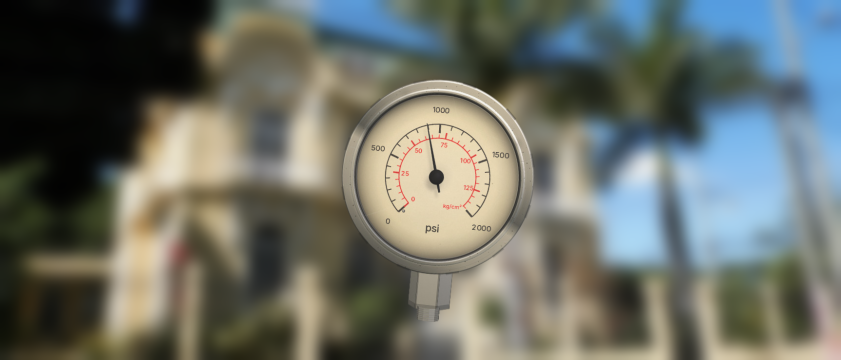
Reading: 900psi
